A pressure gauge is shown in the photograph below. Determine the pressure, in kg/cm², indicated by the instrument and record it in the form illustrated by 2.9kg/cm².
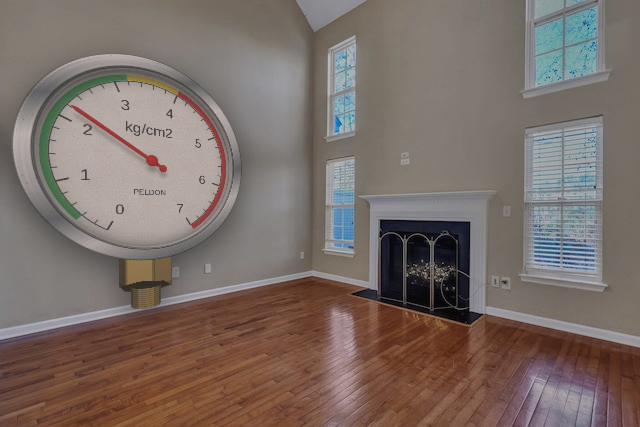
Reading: 2.2kg/cm²
